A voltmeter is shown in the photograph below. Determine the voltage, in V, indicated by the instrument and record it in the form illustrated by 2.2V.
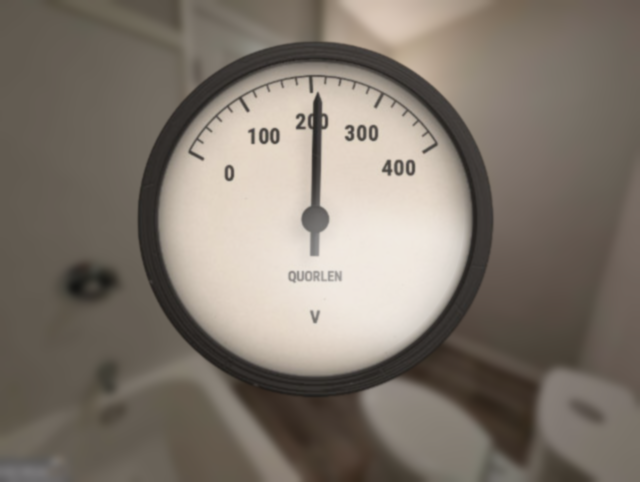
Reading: 210V
